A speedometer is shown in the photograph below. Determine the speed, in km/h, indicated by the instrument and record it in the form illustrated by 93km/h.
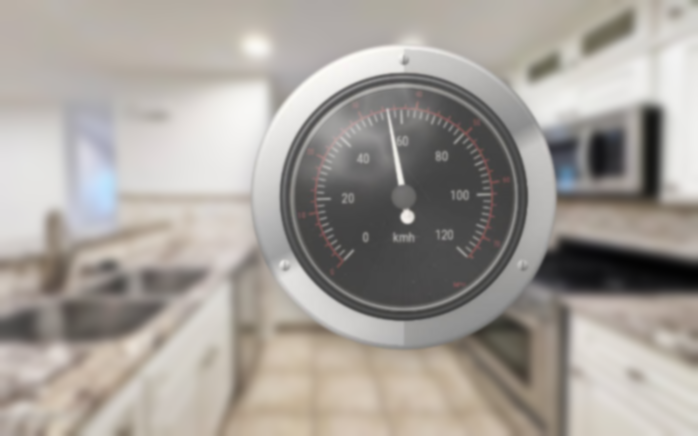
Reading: 56km/h
